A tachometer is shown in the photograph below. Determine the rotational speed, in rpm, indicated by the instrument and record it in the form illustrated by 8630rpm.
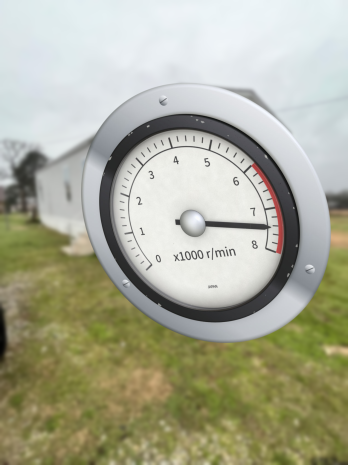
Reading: 7400rpm
